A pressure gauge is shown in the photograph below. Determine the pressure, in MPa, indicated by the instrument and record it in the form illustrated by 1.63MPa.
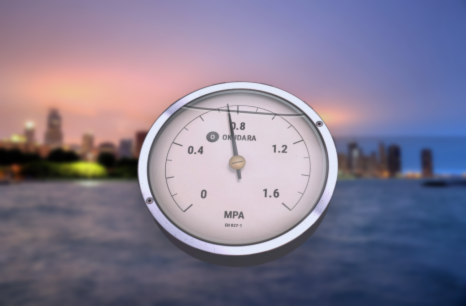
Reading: 0.75MPa
